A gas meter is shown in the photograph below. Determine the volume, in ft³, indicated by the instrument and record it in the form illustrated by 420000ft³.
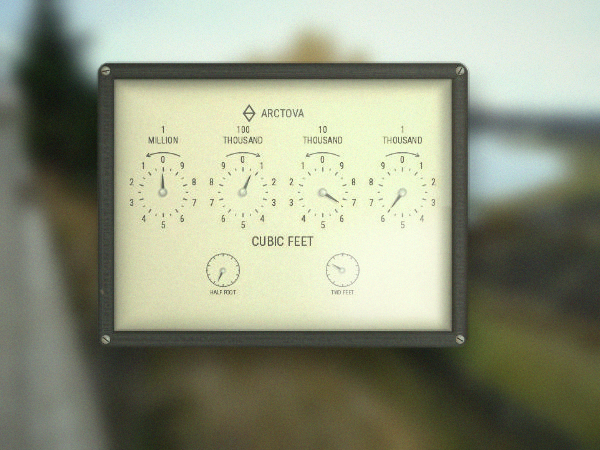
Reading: 6600ft³
